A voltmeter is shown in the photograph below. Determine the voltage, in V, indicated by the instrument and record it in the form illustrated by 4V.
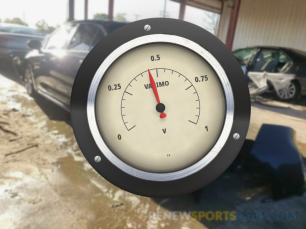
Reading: 0.45V
